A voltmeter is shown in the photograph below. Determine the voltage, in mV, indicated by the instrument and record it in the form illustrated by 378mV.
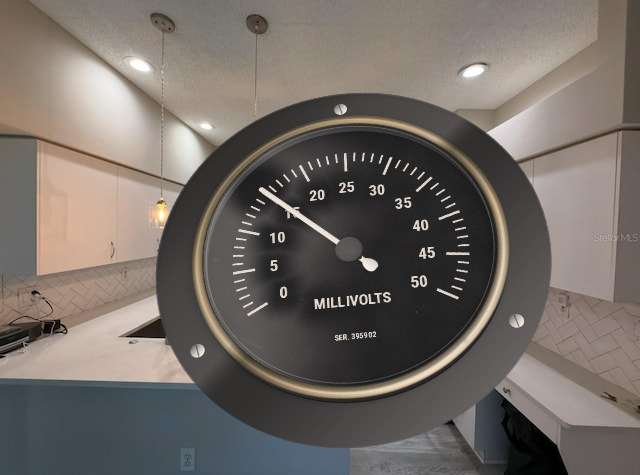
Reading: 15mV
